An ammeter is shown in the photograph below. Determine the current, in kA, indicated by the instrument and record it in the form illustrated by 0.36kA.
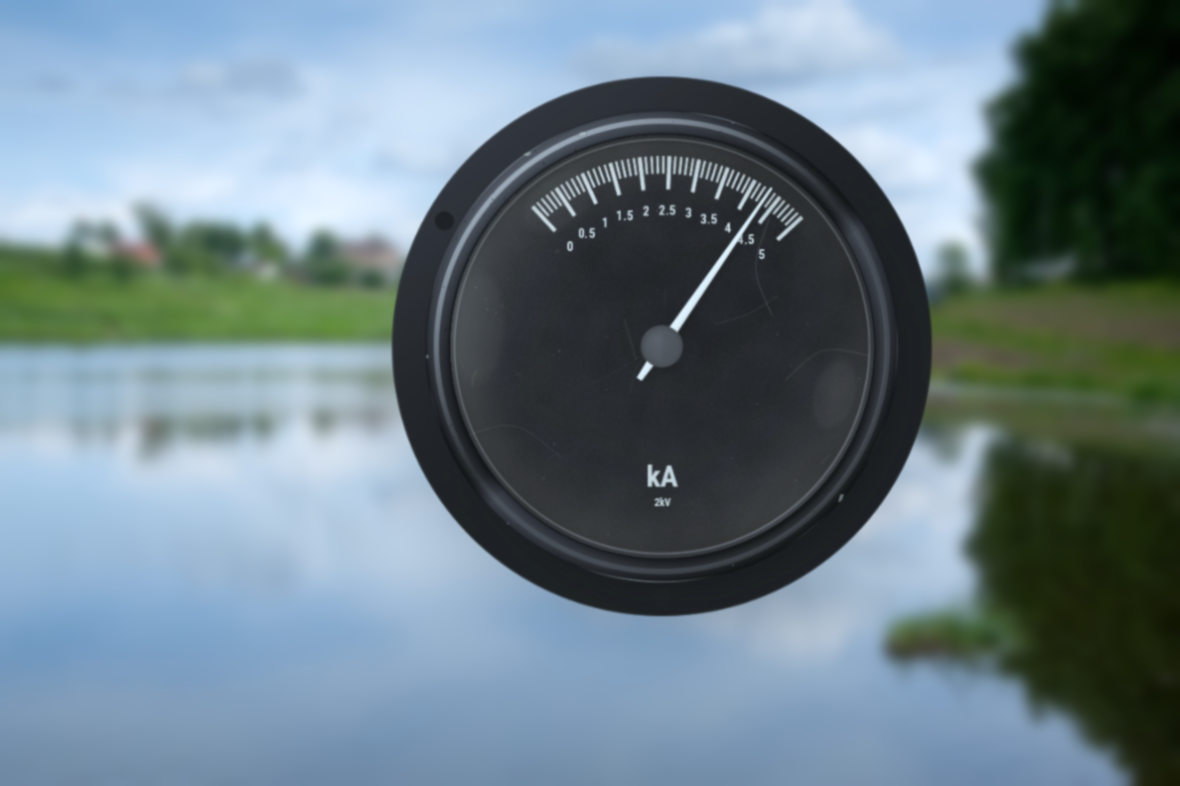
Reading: 4.3kA
